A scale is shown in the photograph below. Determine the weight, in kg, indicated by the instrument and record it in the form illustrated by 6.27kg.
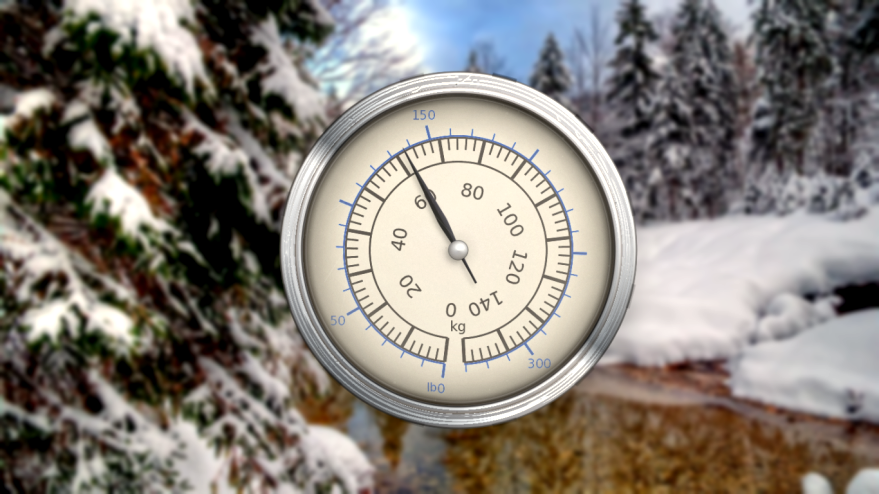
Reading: 62kg
